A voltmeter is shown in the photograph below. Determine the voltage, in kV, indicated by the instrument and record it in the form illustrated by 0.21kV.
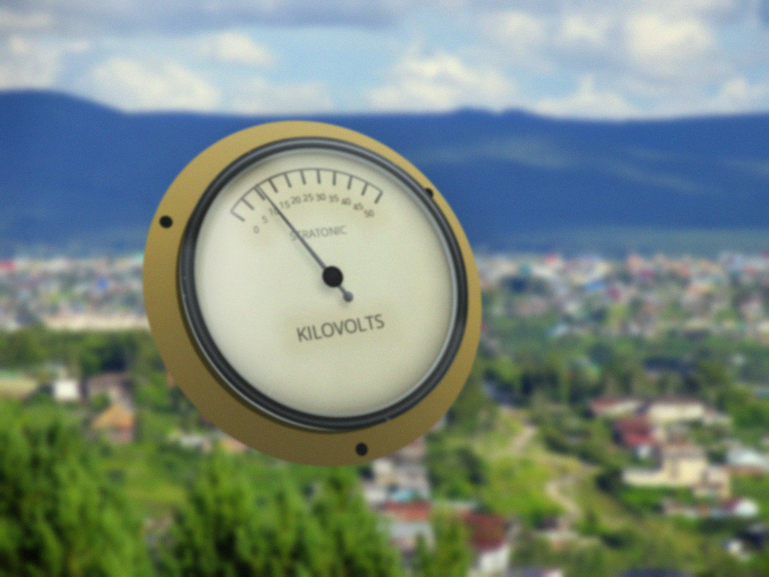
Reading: 10kV
